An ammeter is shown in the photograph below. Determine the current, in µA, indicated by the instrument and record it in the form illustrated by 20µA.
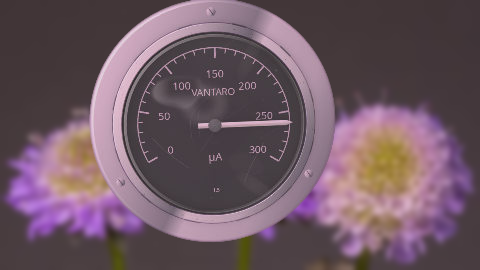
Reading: 260µA
